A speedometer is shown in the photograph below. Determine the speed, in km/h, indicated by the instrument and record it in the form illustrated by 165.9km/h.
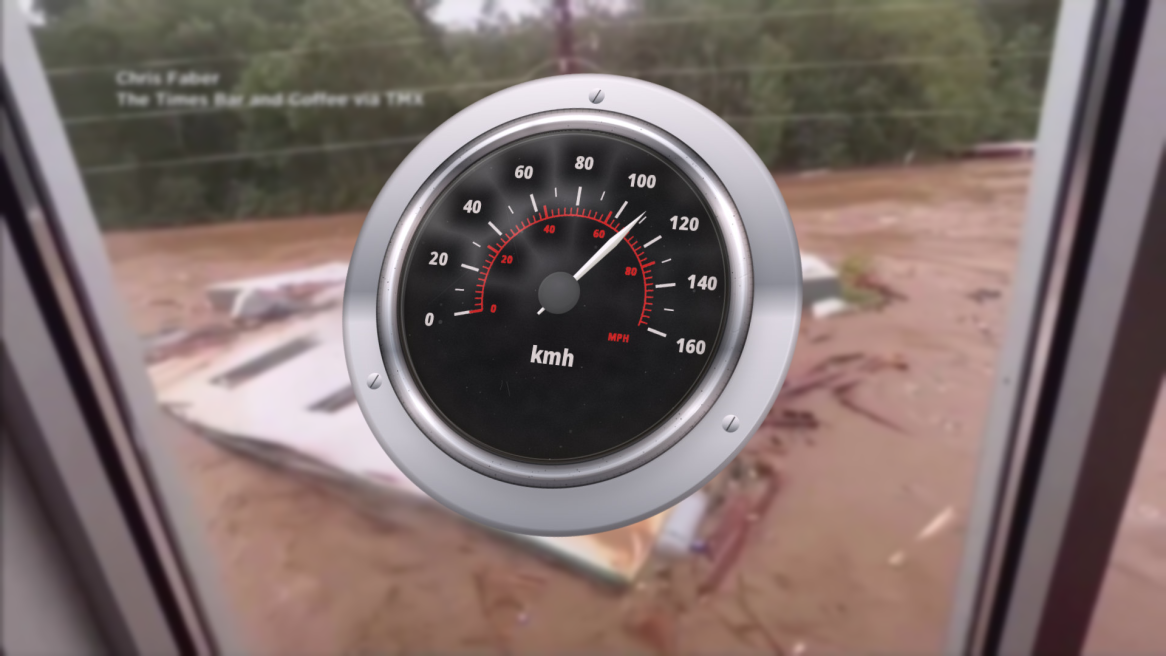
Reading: 110km/h
